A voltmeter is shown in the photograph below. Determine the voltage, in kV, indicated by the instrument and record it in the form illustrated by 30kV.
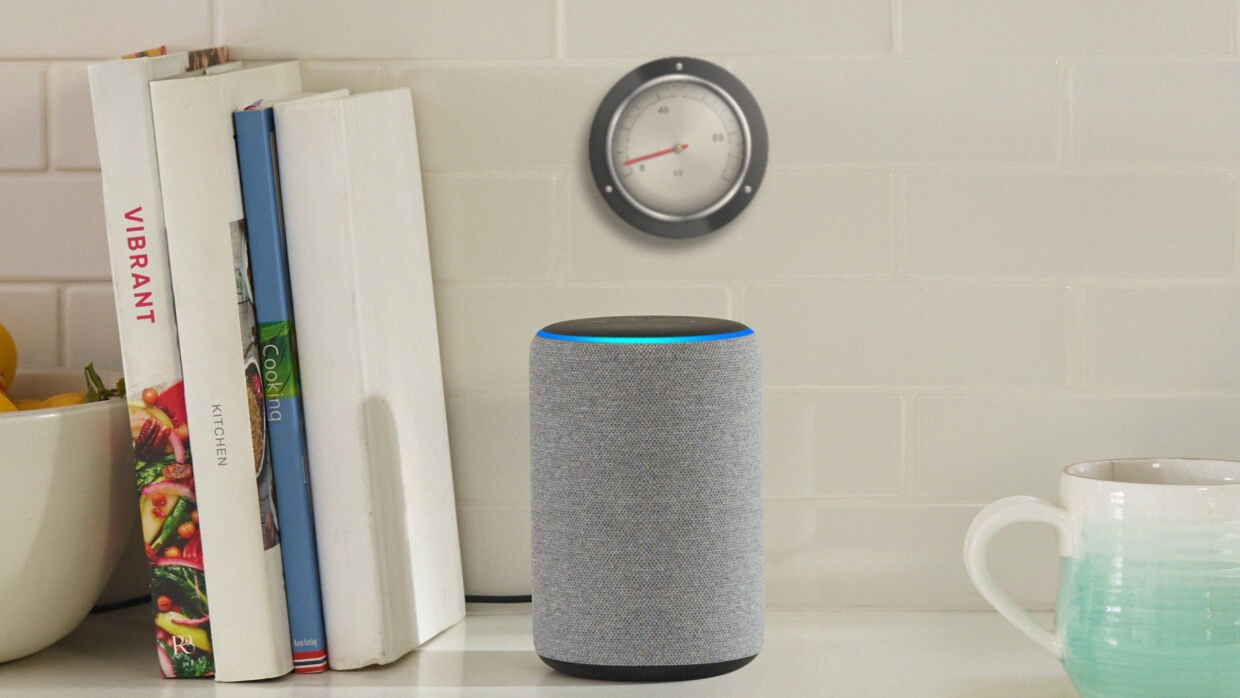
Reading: 5kV
